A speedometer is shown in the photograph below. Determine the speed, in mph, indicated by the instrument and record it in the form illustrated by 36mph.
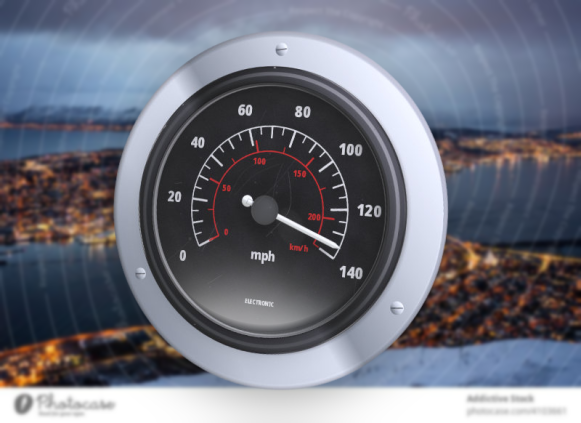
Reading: 135mph
